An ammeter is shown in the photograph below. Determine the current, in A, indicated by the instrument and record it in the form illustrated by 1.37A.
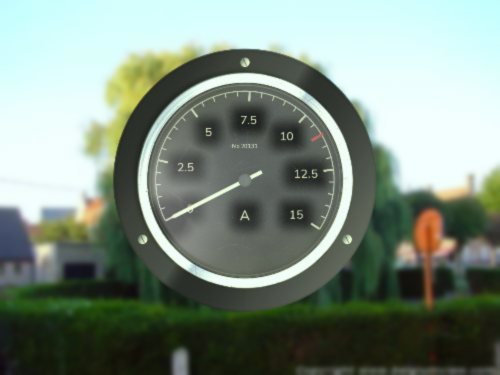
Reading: 0A
